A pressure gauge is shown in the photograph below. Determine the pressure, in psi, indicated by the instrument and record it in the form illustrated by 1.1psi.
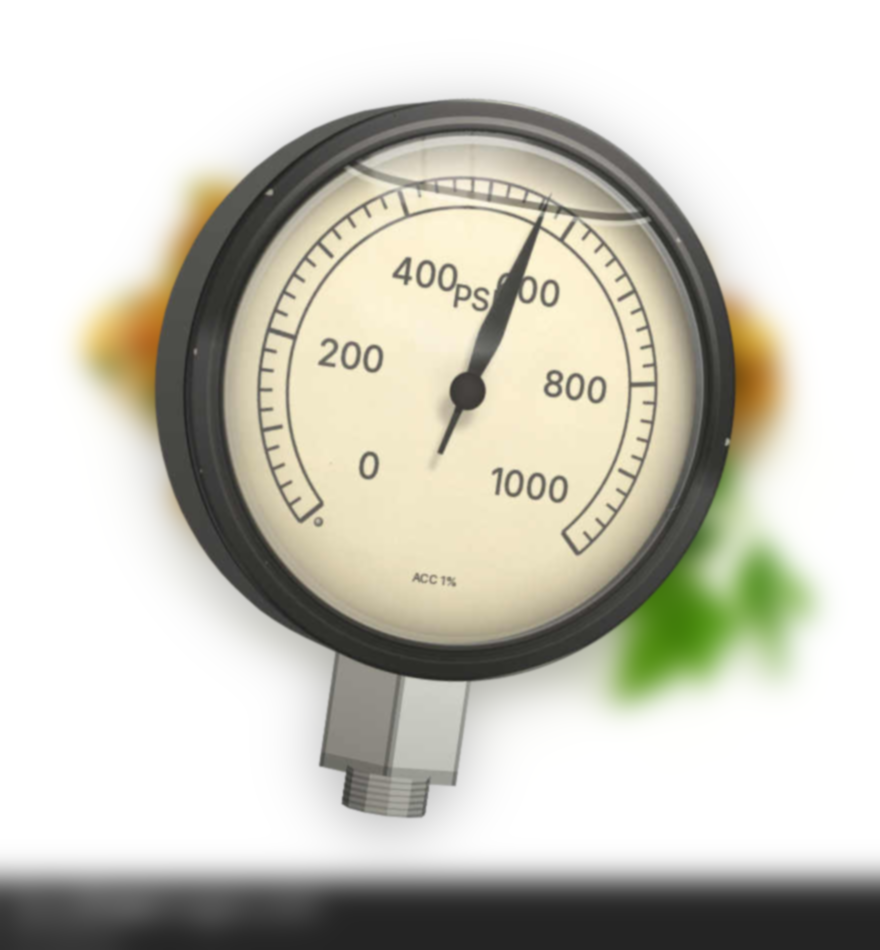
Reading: 560psi
